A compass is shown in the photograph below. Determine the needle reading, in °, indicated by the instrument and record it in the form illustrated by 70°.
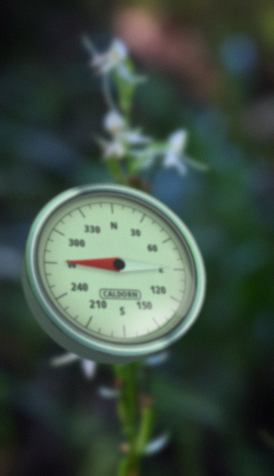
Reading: 270°
